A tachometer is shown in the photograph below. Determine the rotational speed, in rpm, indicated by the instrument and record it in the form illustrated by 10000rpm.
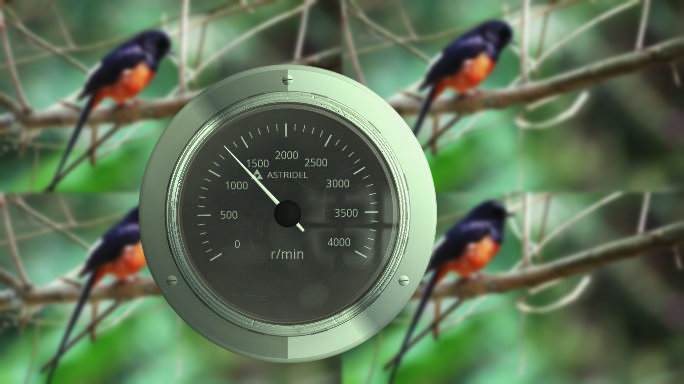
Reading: 1300rpm
